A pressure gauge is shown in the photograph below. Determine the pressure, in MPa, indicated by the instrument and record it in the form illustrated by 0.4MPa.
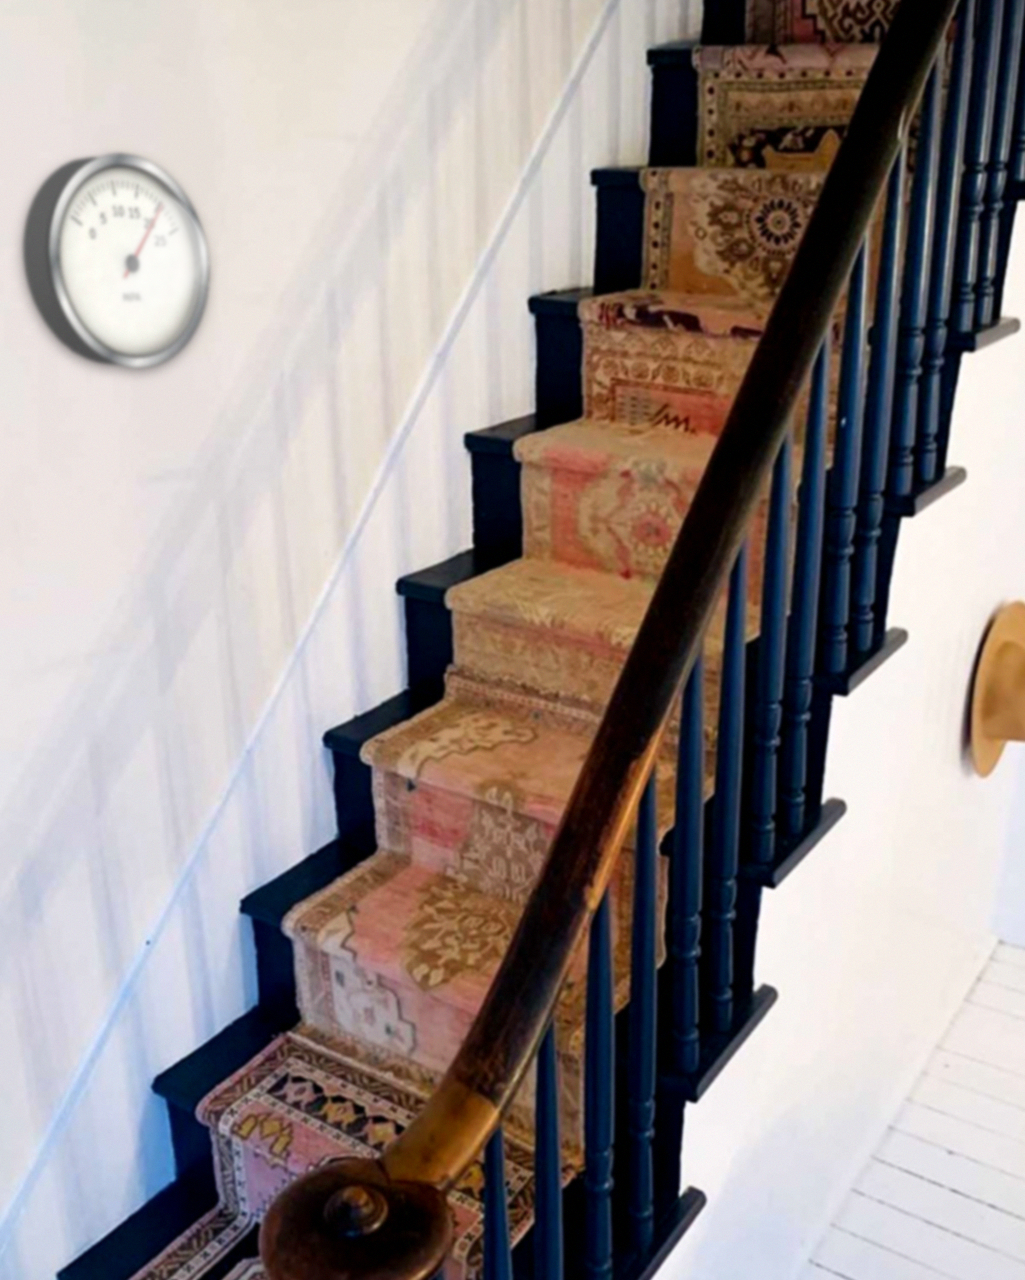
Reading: 20MPa
